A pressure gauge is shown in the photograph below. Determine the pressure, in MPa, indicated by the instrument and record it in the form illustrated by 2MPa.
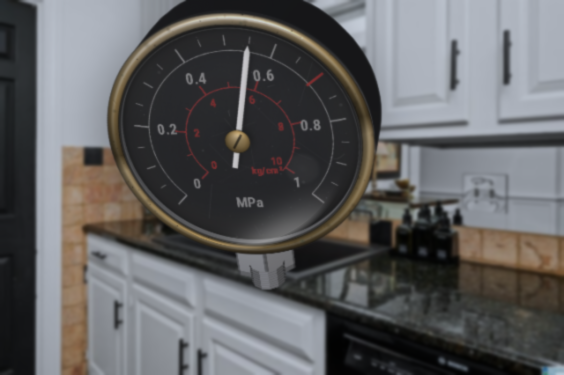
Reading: 0.55MPa
